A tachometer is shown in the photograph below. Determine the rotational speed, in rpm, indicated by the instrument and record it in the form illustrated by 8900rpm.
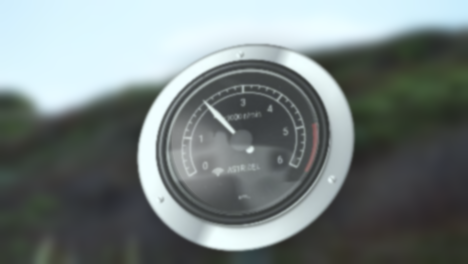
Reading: 2000rpm
